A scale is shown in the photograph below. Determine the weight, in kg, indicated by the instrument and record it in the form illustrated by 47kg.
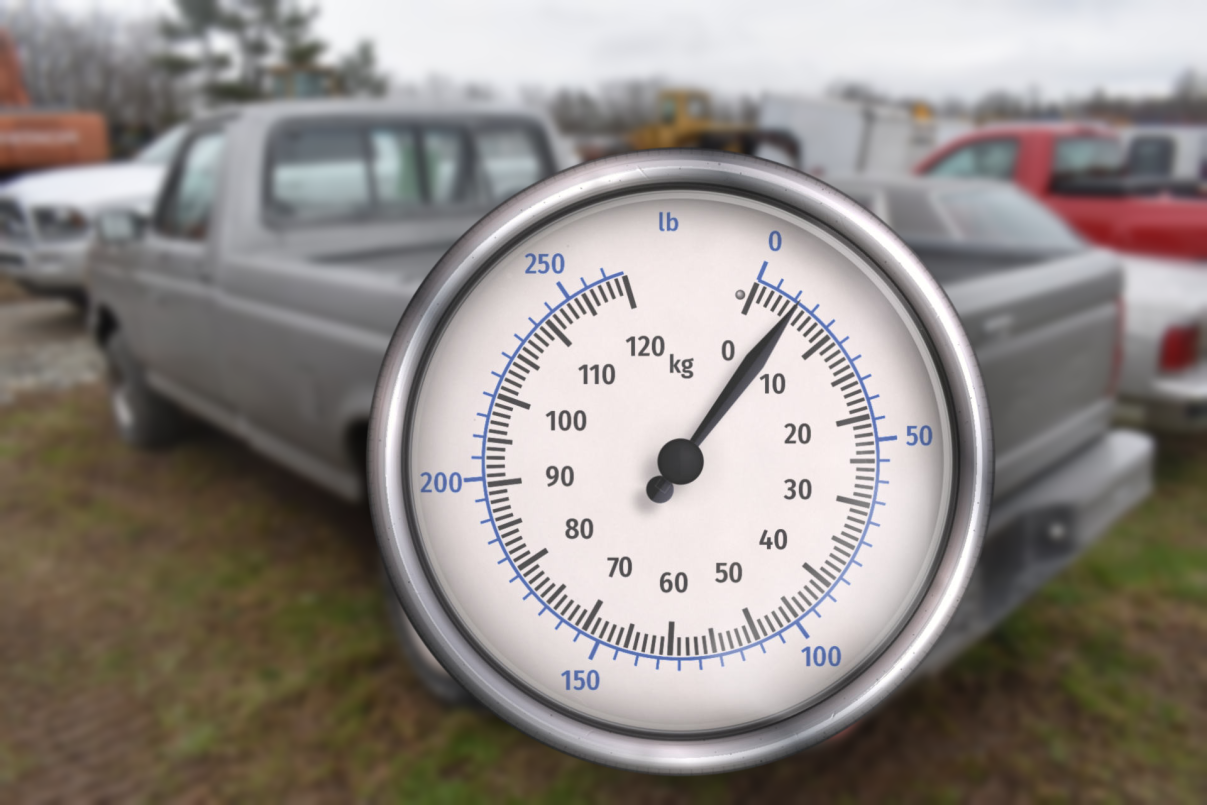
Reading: 5kg
